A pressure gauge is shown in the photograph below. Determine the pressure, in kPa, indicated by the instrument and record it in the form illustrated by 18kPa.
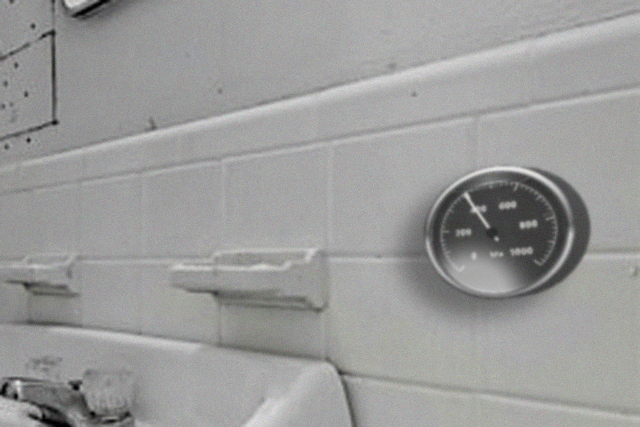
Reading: 400kPa
